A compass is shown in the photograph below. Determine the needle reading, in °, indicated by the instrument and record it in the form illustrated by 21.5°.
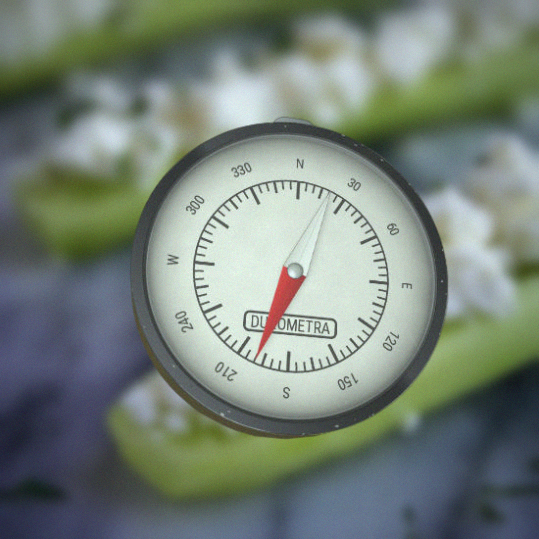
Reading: 200°
